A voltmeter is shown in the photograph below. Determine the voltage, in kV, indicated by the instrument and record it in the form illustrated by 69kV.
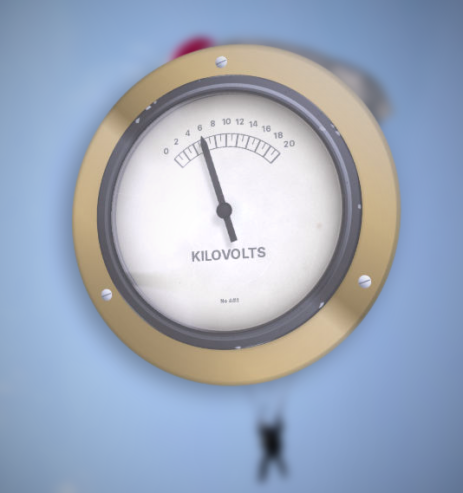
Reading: 6kV
